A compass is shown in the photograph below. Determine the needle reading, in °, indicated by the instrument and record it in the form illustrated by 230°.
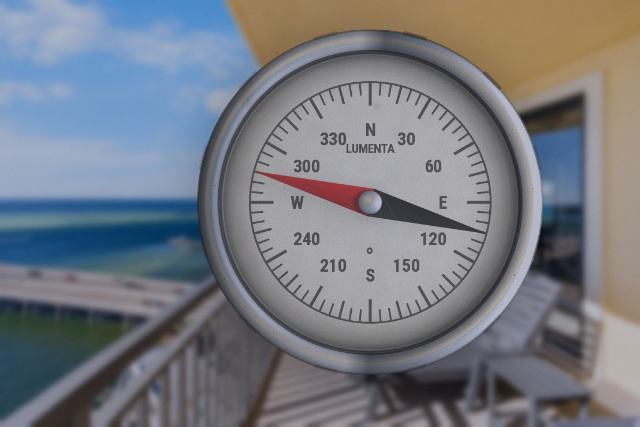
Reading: 285°
